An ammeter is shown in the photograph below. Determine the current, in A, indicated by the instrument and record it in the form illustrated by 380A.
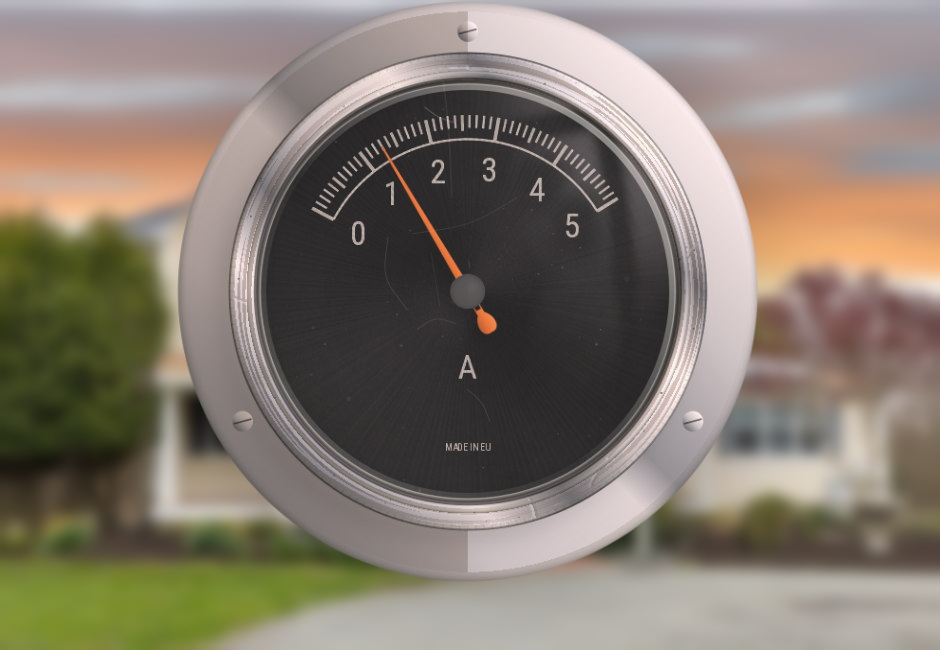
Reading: 1.3A
